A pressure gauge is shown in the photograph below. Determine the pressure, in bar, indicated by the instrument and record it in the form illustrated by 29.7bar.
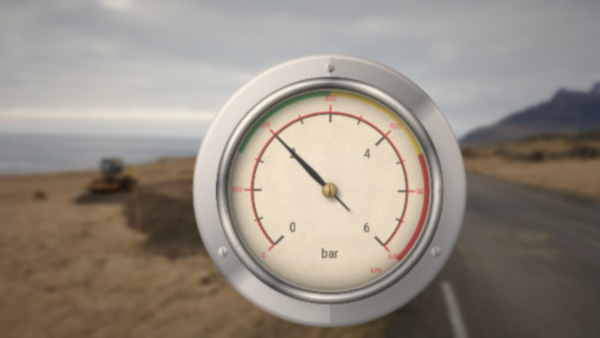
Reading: 2bar
